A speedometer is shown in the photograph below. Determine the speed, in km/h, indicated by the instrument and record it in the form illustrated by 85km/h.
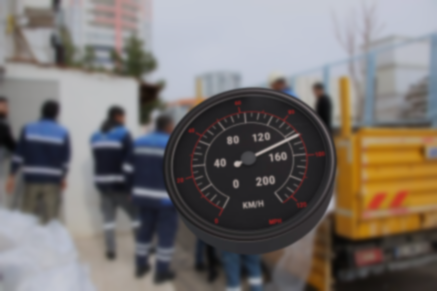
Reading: 145km/h
